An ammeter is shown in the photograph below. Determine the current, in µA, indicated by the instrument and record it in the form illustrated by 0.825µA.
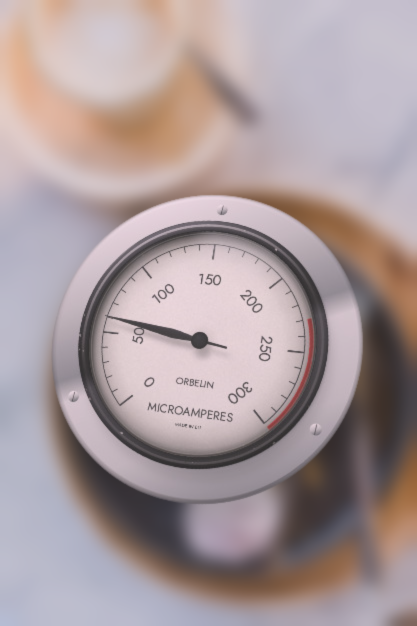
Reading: 60µA
